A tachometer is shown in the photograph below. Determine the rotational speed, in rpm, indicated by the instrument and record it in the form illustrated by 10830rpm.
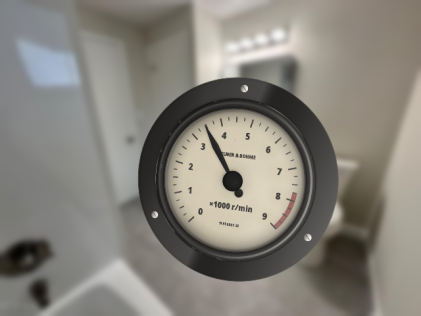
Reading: 3500rpm
